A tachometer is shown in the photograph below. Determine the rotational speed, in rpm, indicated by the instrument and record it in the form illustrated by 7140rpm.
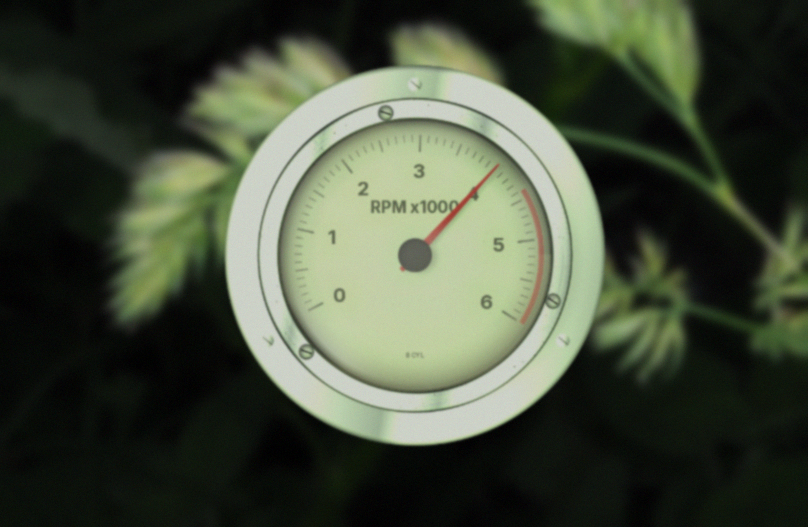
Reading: 4000rpm
